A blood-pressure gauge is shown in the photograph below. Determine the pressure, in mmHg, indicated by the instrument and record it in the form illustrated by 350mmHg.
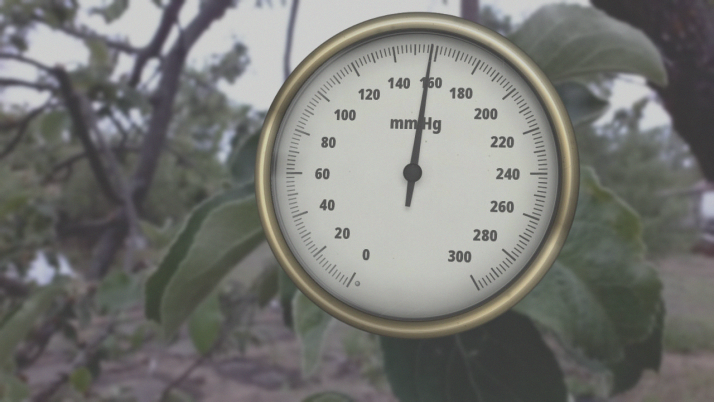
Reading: 158mmHg
